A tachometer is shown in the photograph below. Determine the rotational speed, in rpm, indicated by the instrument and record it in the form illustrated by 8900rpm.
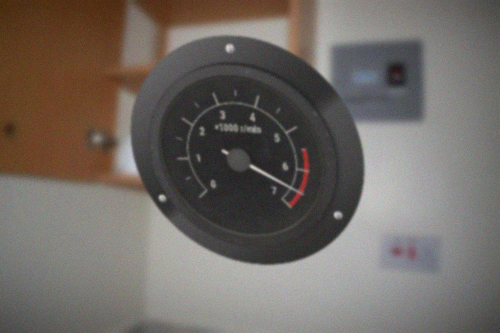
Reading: 6500rpm
